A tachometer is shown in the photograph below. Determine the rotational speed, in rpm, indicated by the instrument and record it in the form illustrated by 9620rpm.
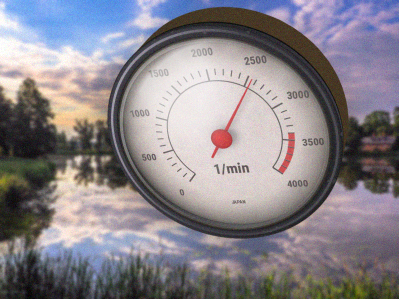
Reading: 2550rpm
